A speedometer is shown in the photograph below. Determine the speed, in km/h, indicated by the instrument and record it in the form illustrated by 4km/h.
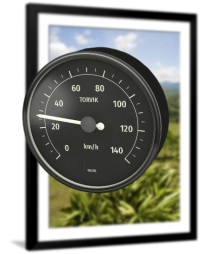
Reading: 27.5km/h
